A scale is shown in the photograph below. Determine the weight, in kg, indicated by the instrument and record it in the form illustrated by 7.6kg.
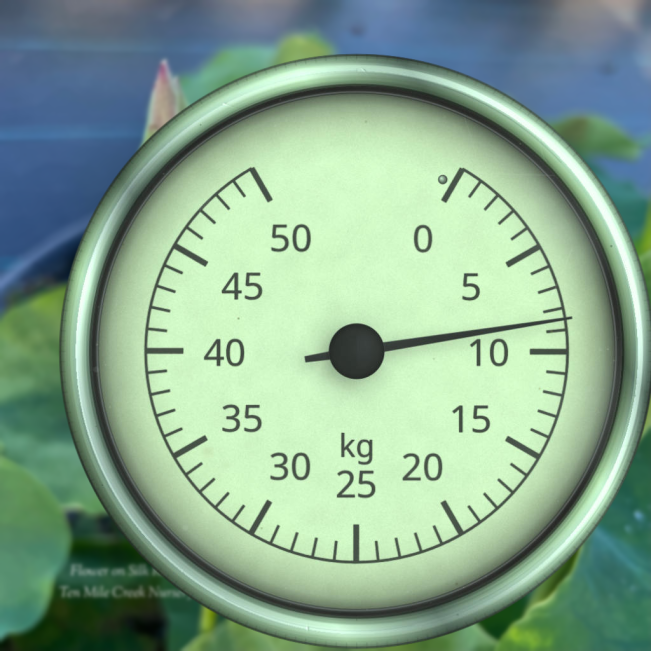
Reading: 8.5kg
